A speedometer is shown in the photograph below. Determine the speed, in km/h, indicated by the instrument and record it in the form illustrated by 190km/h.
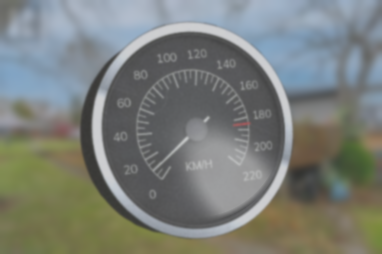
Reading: 10km/h
